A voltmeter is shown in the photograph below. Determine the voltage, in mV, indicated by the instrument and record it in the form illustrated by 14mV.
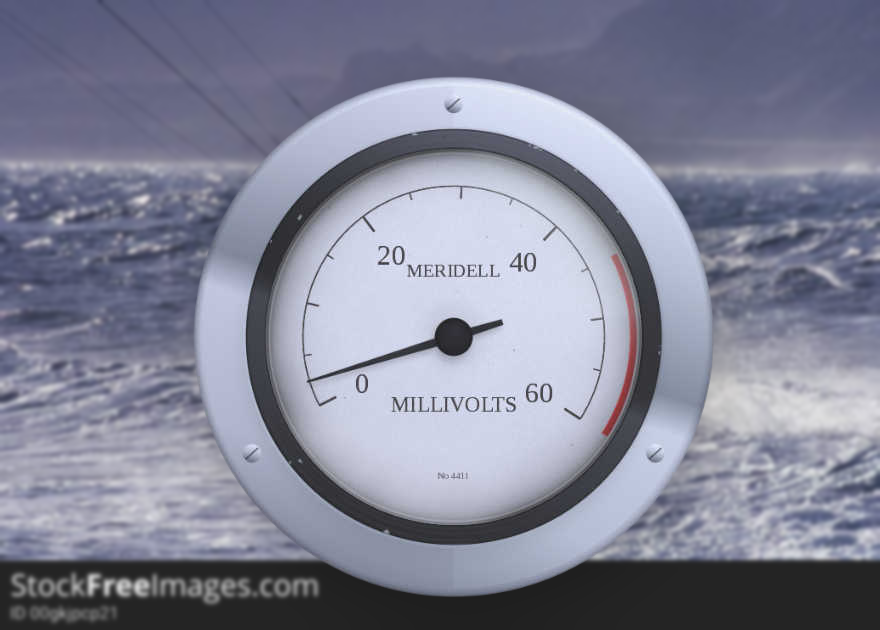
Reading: 2.5mV
